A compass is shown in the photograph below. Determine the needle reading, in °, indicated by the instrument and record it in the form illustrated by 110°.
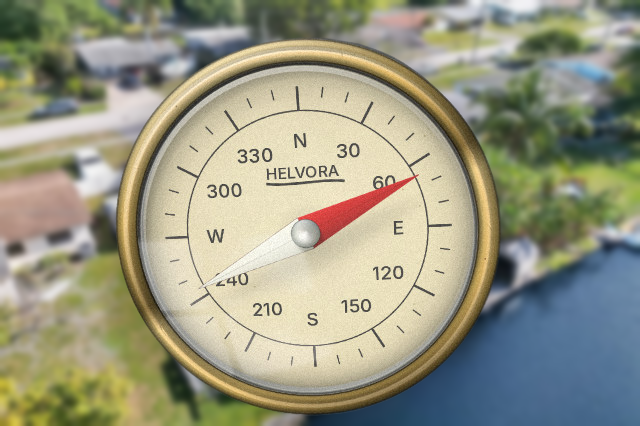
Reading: 65°
